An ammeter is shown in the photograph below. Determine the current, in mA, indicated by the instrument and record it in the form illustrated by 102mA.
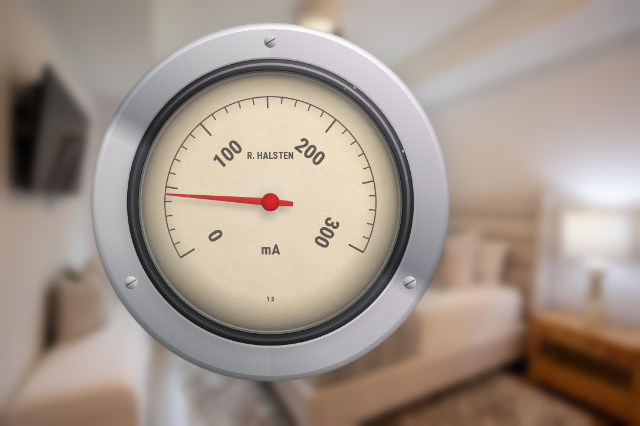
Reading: 45mA
